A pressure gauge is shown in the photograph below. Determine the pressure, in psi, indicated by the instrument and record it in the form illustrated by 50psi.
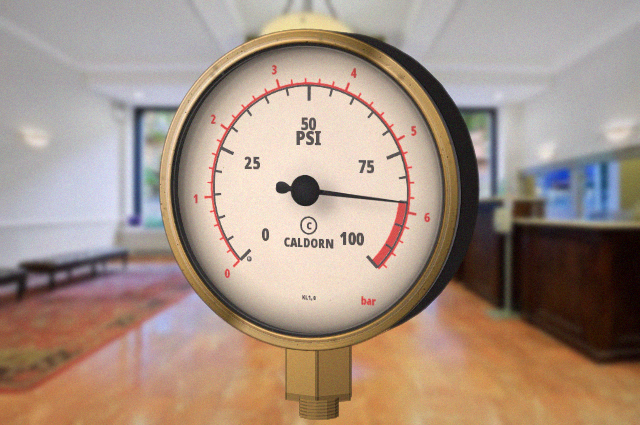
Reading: 85psi
